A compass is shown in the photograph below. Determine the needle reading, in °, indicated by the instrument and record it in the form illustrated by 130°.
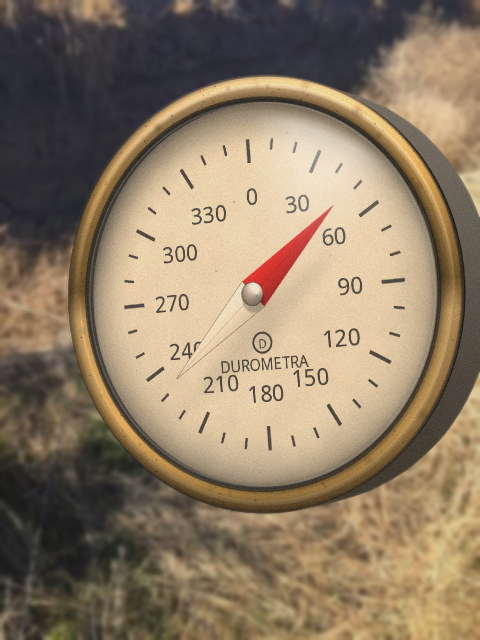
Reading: 50°
